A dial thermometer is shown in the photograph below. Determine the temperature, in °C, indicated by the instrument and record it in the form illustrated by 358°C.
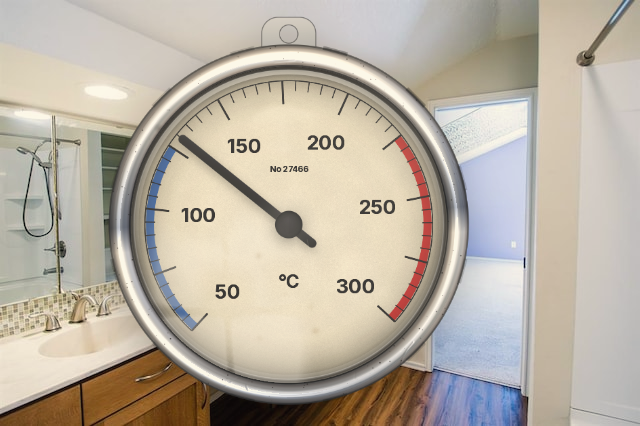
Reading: 130°C
